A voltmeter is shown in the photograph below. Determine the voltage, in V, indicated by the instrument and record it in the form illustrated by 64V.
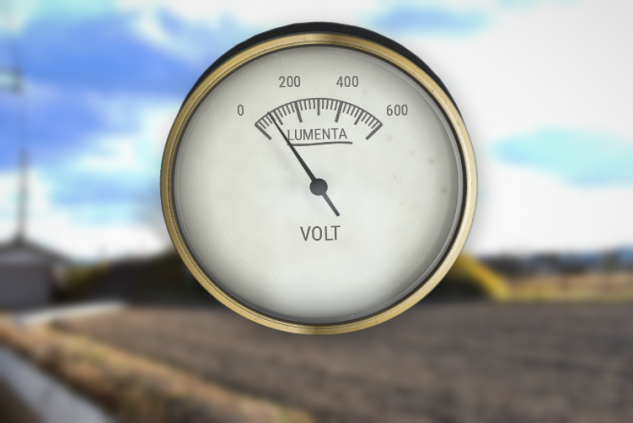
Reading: 80V
